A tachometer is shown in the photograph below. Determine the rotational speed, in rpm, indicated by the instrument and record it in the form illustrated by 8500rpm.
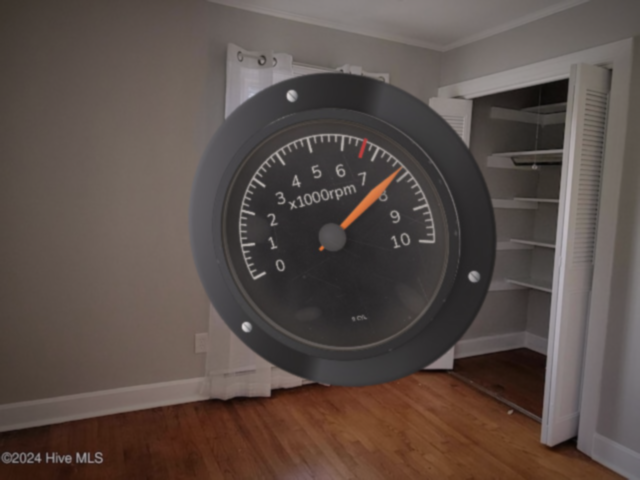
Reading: 7800rpm
